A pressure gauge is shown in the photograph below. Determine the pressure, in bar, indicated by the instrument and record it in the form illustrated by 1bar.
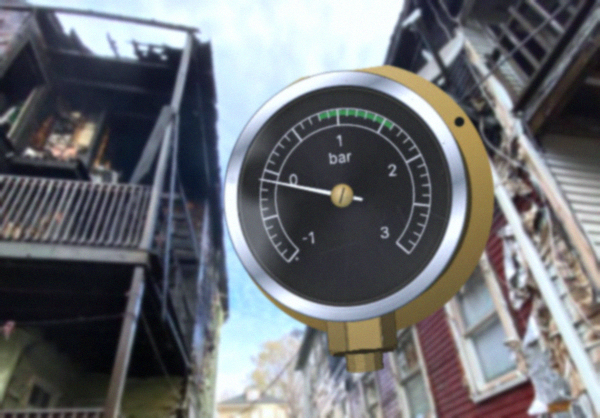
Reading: -0.1bar
